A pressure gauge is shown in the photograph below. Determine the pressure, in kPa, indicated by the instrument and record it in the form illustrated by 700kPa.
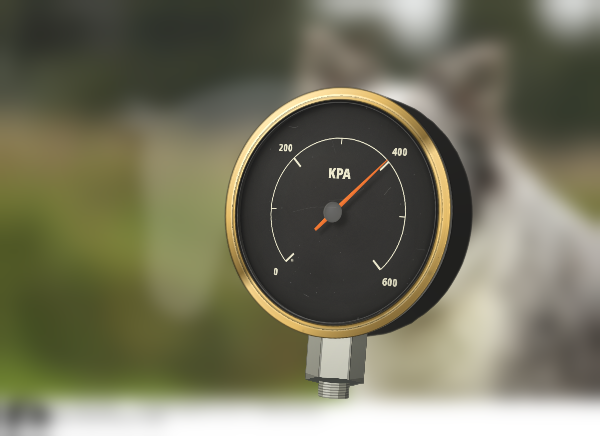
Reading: 400kPa
